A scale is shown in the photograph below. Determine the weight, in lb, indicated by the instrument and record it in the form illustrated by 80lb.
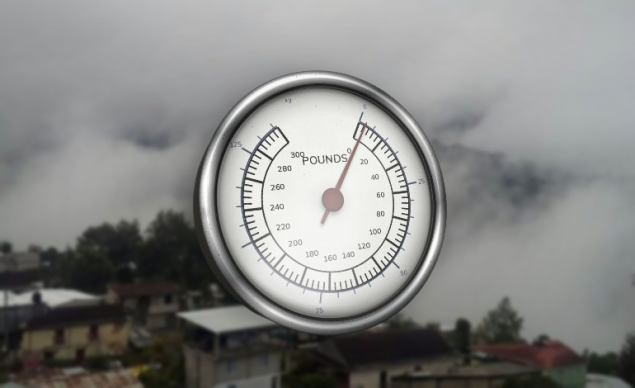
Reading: 4lb
